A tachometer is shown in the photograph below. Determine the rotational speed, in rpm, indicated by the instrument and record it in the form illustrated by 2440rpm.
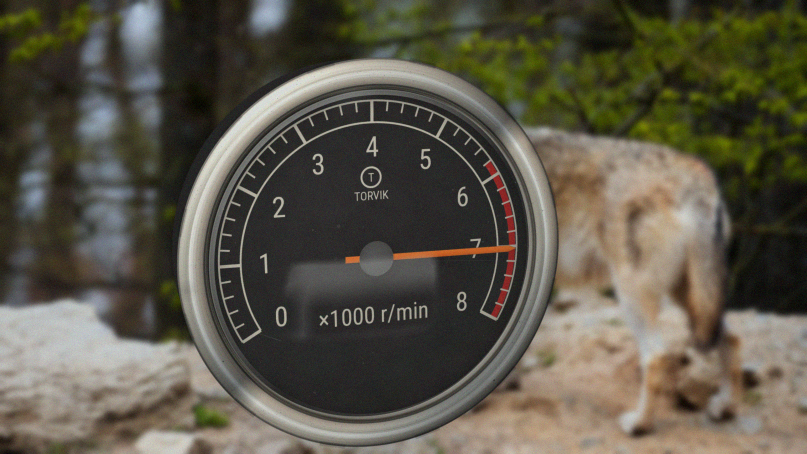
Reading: 7000rpm
